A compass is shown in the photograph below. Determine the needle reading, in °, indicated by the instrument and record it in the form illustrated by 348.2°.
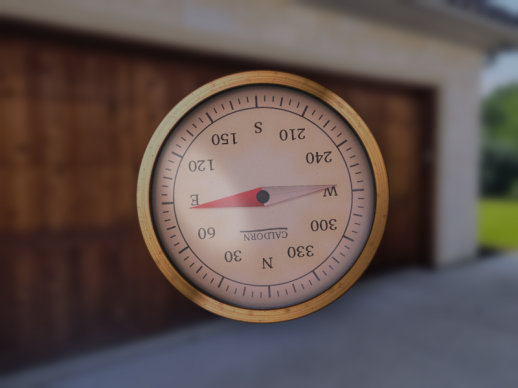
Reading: 85°
